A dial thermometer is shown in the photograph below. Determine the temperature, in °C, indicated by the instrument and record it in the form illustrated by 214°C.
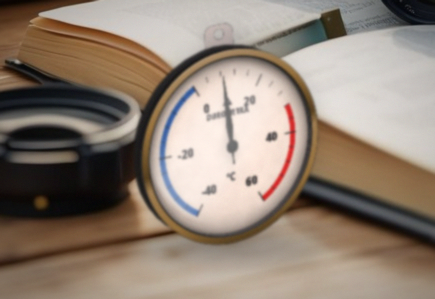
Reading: 8°C
